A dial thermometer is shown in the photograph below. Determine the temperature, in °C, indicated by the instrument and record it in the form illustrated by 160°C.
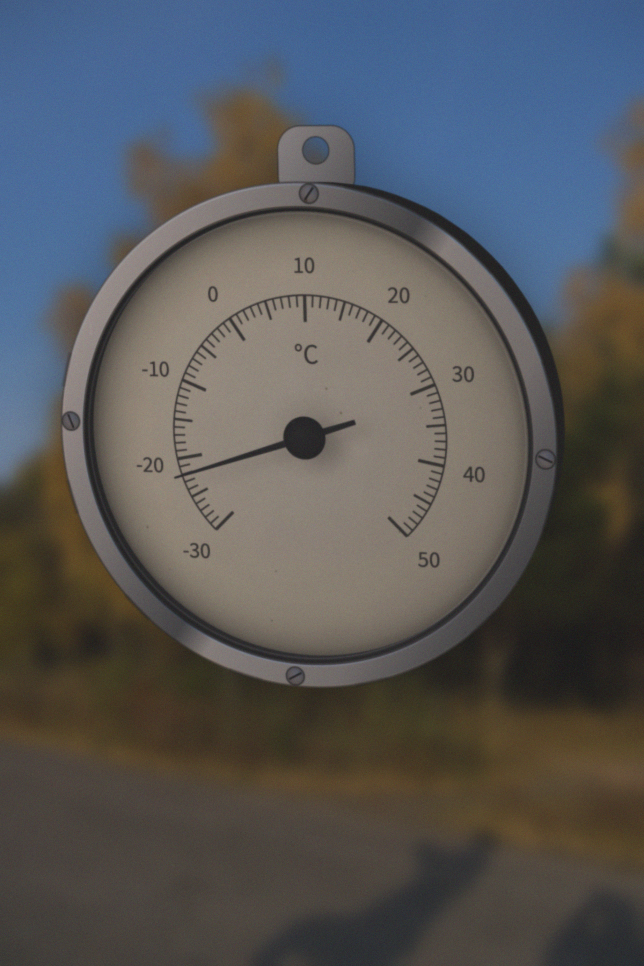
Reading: -22°C
